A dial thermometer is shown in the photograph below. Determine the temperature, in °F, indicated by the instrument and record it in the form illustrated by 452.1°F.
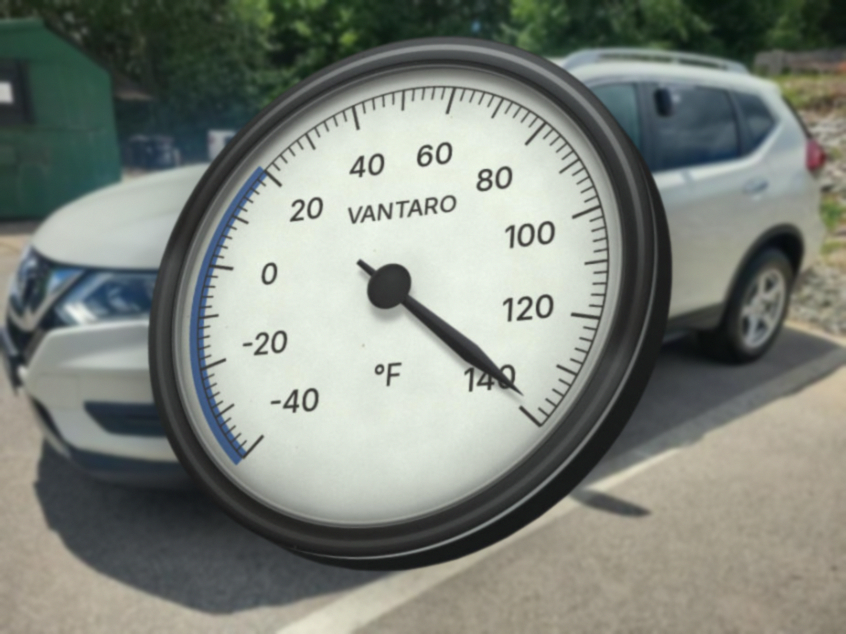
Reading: 138°F
